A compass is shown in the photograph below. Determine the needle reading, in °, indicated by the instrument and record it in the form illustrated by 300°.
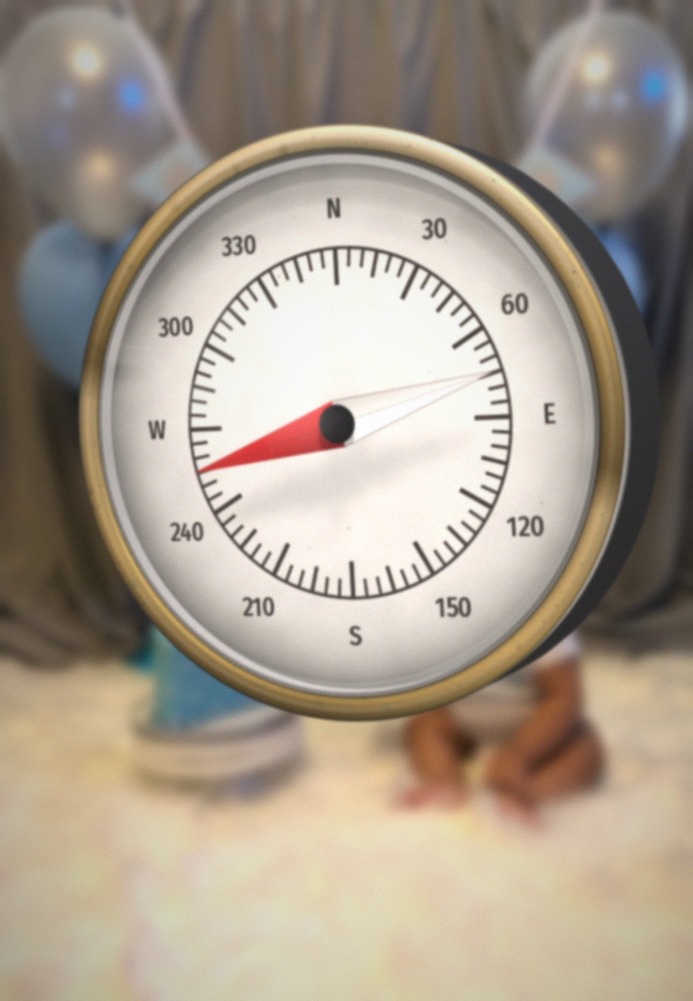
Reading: 255°
